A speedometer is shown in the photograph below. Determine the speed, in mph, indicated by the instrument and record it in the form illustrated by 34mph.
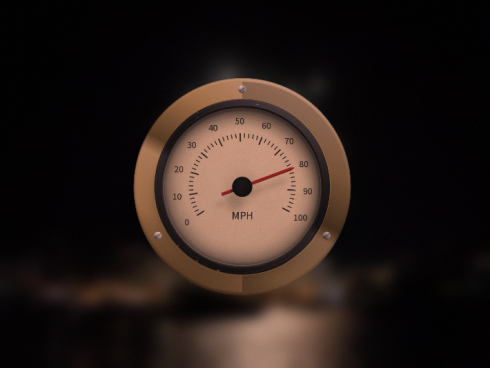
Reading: 80mph
